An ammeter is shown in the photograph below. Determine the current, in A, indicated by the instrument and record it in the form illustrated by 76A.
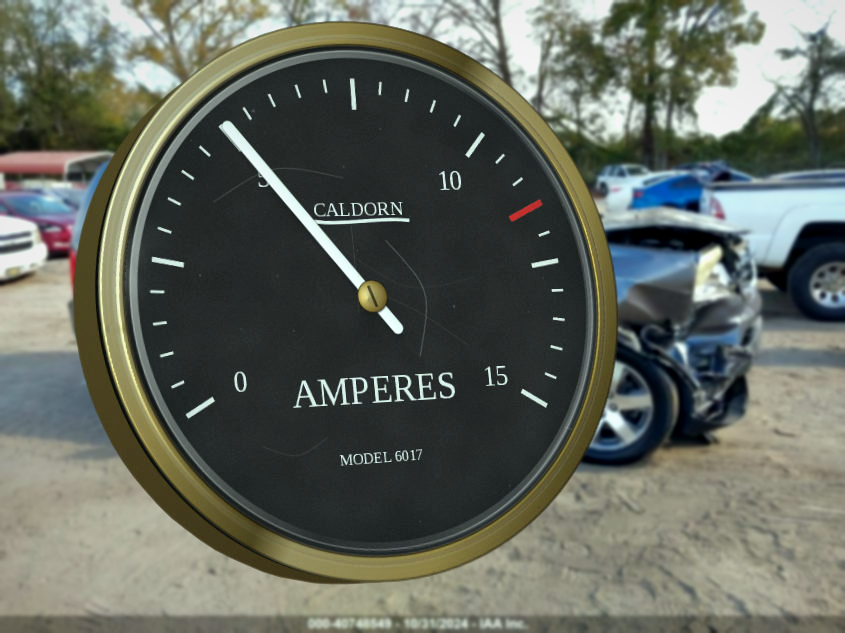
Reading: 5A
